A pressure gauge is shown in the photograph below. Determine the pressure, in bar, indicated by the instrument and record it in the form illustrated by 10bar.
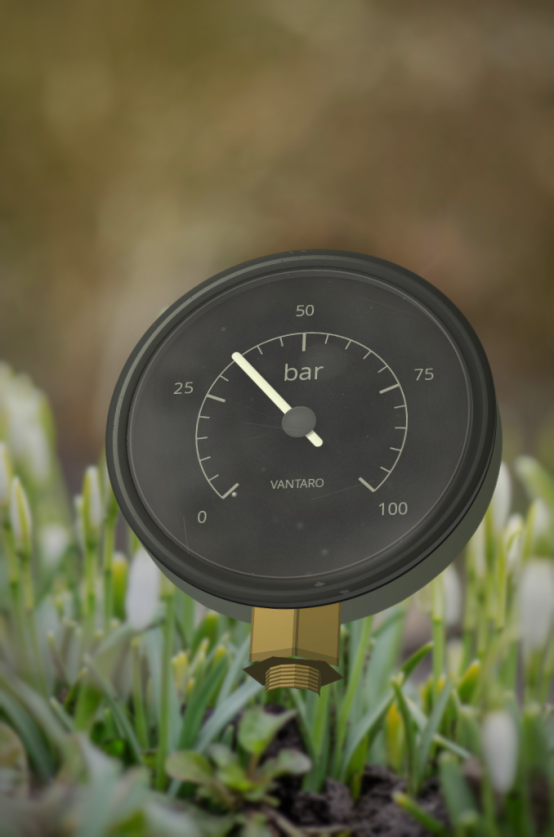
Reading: 35bar
